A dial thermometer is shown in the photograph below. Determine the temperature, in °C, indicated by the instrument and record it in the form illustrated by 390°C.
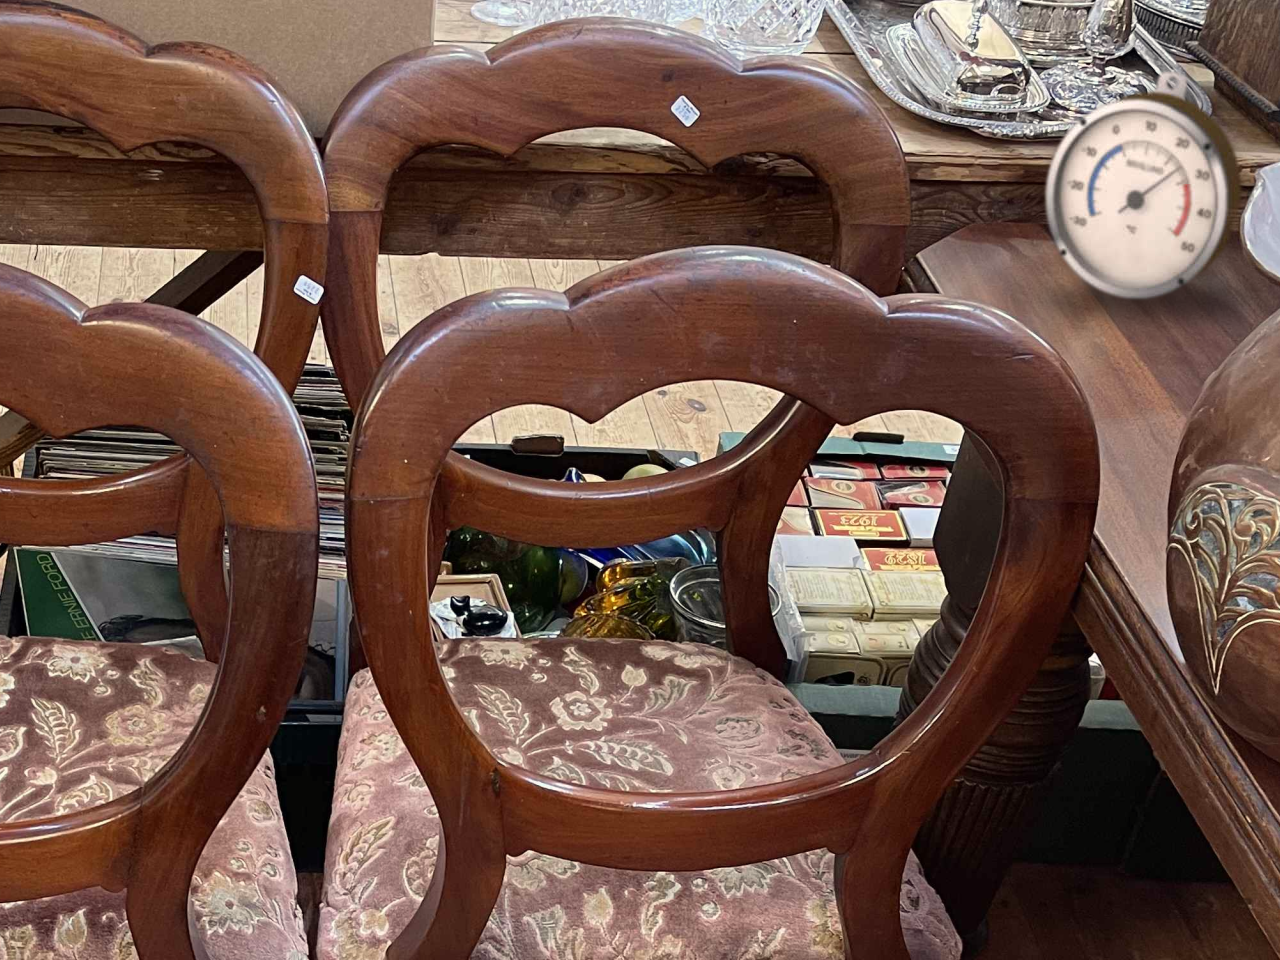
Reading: 25°C
